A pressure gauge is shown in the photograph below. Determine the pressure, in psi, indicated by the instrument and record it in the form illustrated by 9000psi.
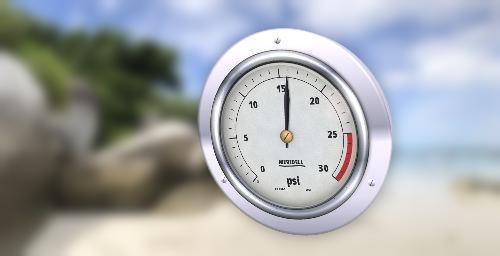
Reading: 16psi
